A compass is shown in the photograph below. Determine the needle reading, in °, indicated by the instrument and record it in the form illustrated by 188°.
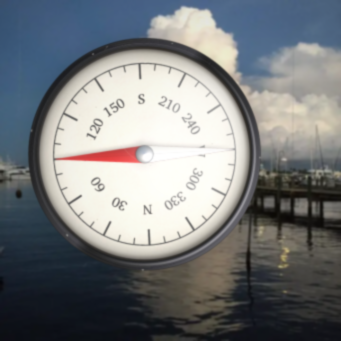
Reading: 90°
